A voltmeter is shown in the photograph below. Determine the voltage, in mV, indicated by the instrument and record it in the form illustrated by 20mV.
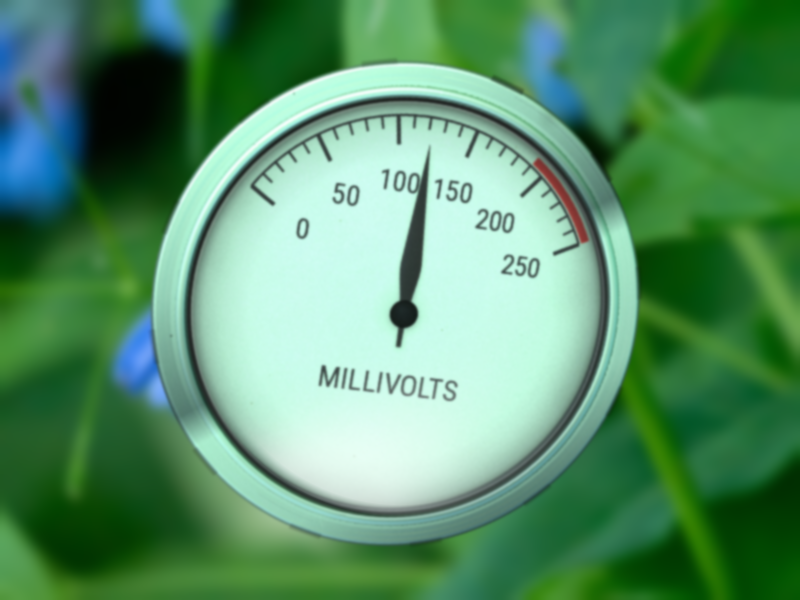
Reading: 120mV
